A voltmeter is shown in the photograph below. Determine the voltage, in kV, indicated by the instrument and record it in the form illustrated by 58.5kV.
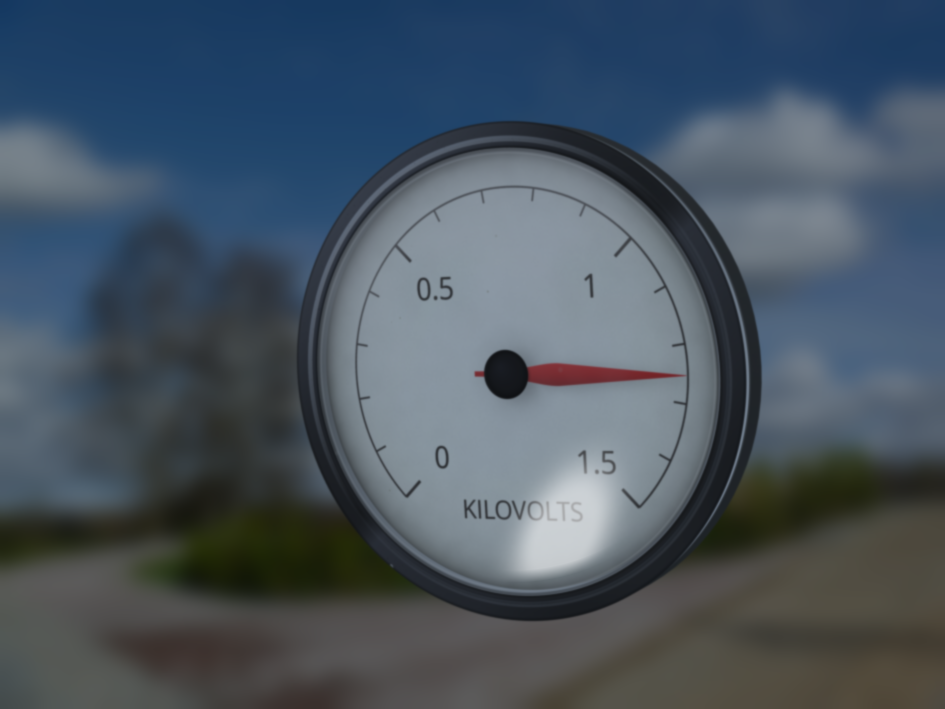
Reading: 1.25kV
